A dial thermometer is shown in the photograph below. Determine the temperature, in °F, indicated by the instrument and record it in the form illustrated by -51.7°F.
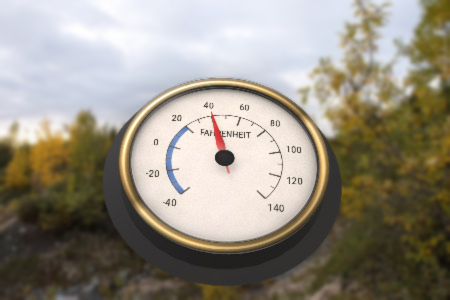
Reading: 40°F
